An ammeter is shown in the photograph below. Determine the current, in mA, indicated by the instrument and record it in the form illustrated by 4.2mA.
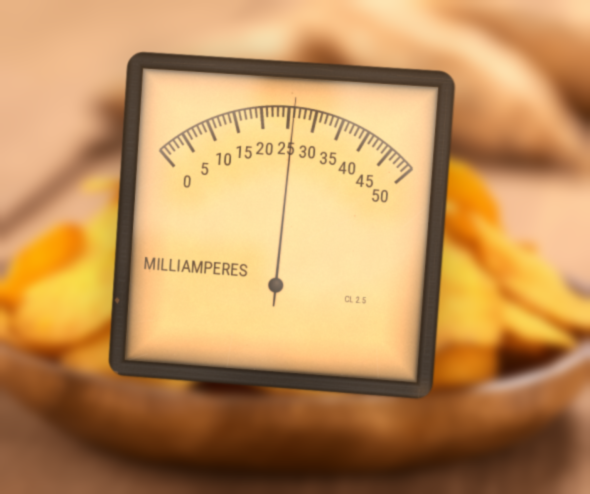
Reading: 26mA
